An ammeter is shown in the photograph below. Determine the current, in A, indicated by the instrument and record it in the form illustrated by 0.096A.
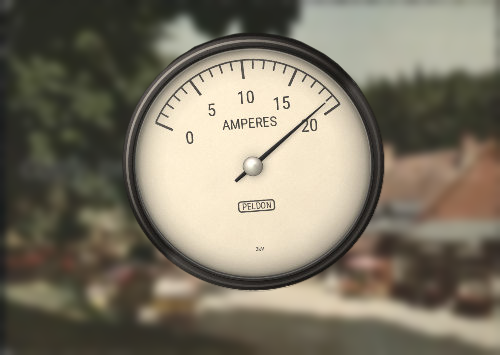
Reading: 19A
